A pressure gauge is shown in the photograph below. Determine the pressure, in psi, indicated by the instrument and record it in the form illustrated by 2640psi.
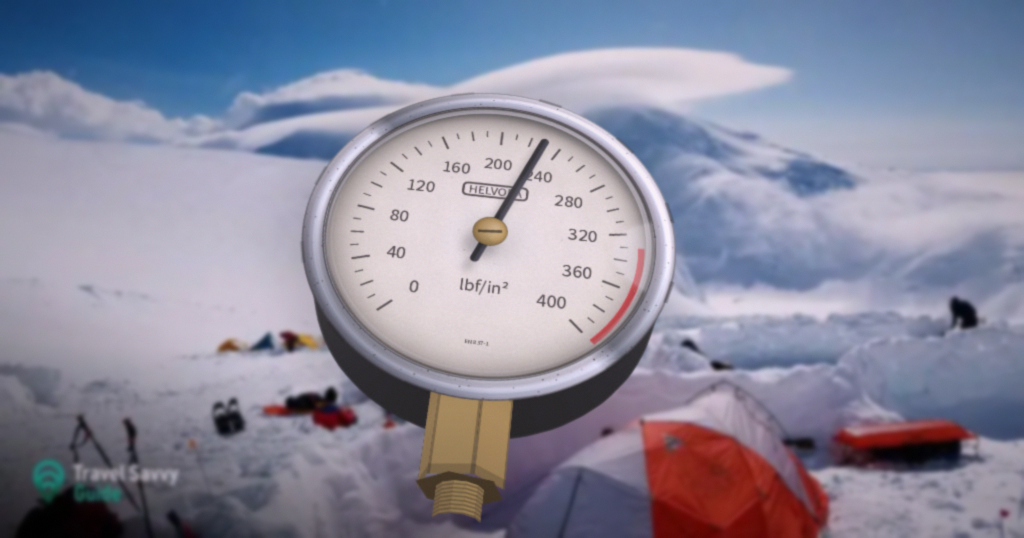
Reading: 230psi
